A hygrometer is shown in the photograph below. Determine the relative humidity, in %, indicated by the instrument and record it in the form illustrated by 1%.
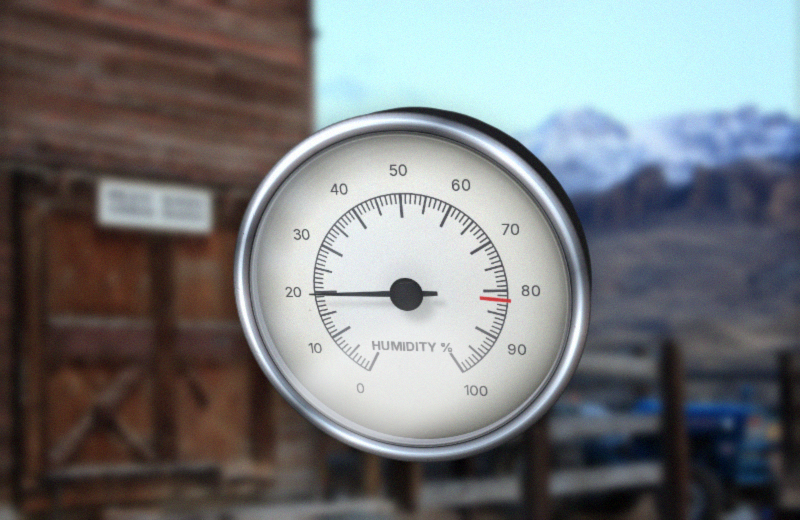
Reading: 20%
